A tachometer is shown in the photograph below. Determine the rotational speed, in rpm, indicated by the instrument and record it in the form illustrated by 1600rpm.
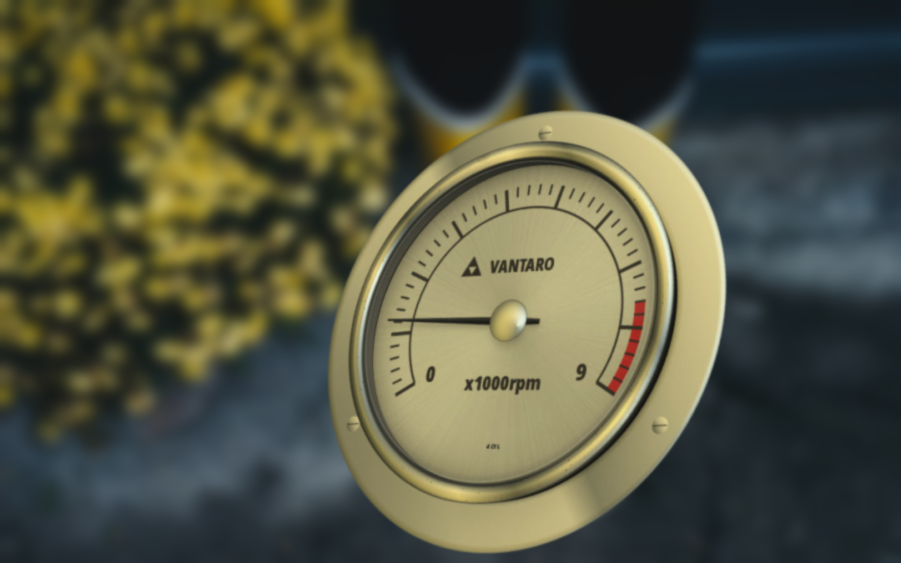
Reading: 1200rpm
